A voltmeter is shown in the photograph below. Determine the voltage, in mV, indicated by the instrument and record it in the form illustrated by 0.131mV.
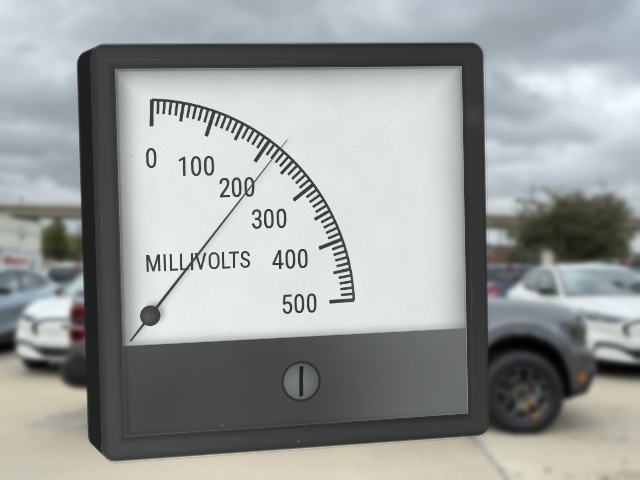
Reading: 220mV
